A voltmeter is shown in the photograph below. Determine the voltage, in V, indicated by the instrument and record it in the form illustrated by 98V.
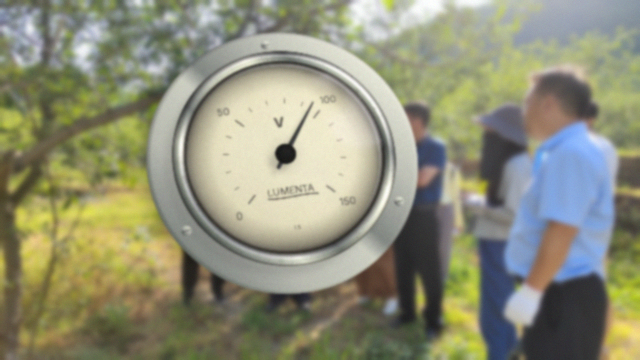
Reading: 95V
